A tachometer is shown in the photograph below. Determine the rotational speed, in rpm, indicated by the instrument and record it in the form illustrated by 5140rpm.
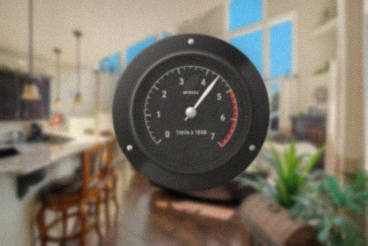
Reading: 4400rpm
